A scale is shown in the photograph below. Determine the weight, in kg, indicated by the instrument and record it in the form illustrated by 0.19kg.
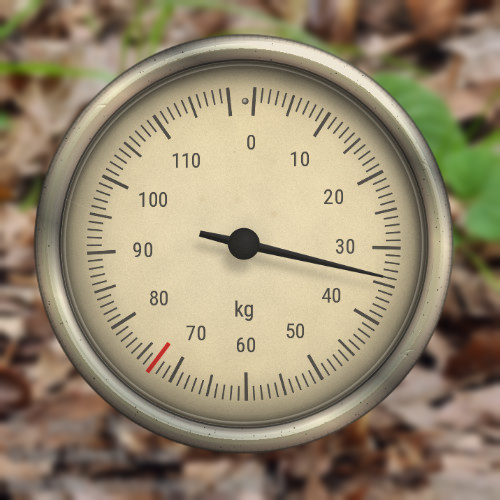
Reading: 34kg
